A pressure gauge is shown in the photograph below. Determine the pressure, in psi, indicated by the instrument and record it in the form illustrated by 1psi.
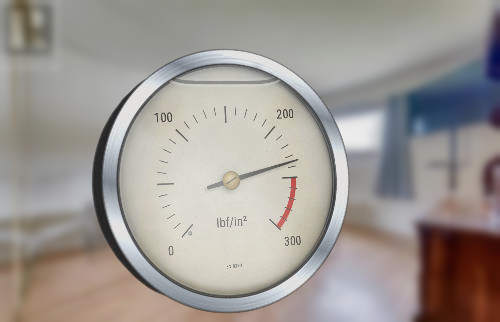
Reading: 235psi
